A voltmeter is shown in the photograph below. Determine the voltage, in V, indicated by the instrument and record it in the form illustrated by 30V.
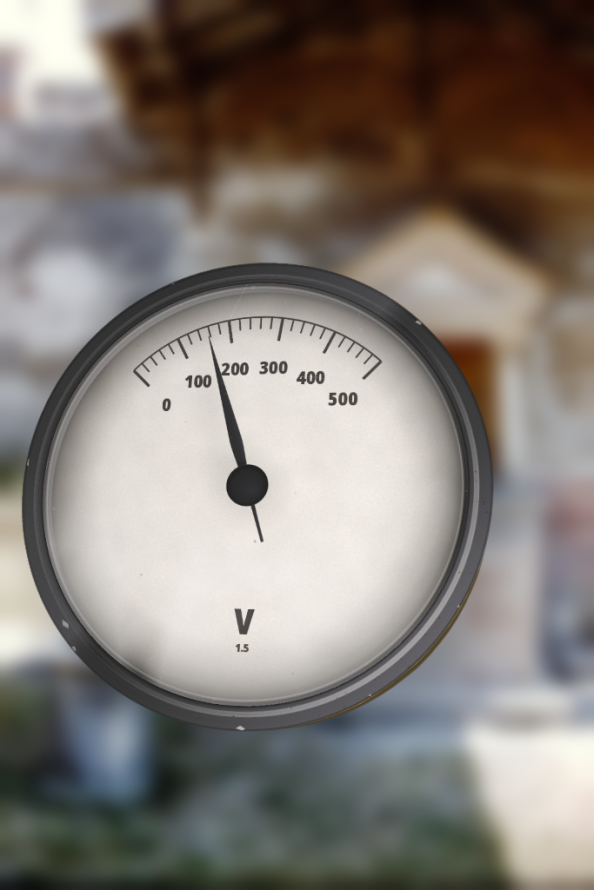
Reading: 160V
